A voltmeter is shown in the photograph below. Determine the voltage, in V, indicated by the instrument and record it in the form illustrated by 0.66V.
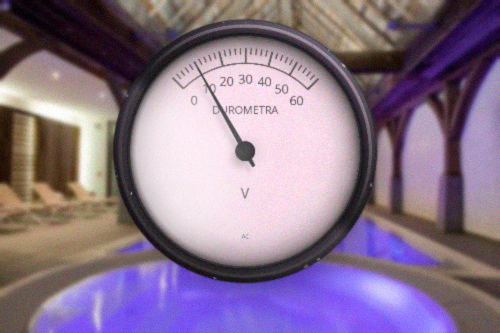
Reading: 10V
